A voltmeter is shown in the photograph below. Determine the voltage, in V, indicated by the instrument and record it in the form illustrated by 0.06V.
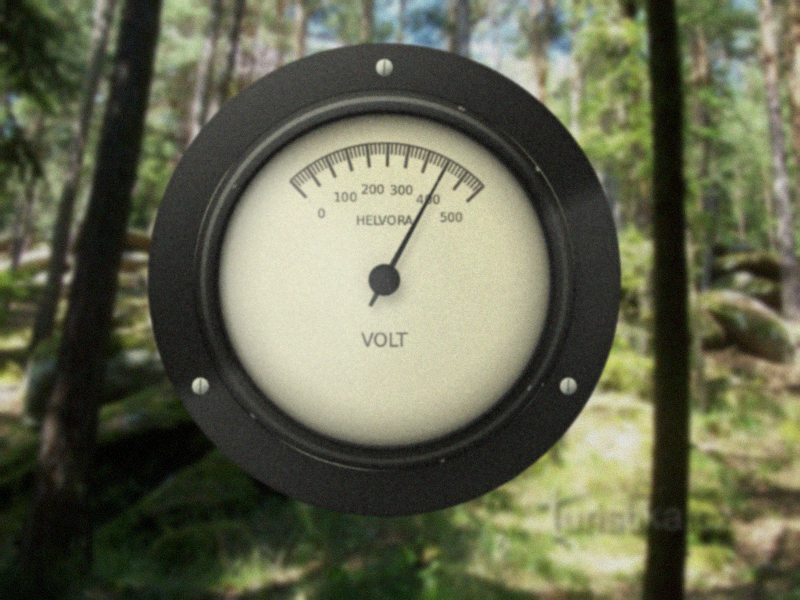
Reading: 400V
